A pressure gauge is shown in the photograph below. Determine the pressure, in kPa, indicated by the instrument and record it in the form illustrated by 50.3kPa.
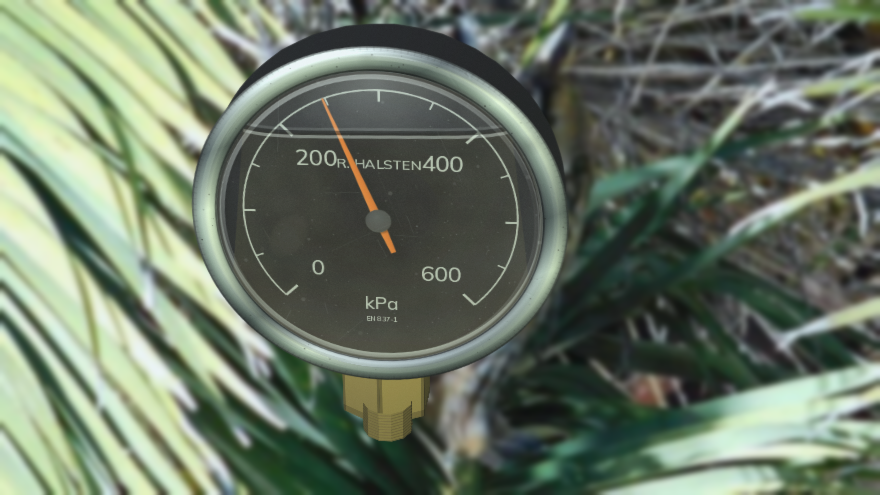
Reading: 250kPa
